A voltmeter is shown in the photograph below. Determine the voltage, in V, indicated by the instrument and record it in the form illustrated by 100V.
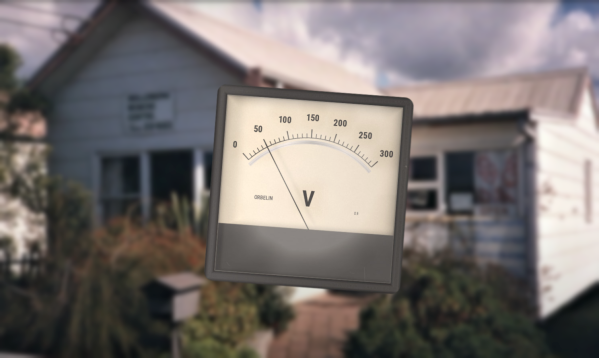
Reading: 50V
